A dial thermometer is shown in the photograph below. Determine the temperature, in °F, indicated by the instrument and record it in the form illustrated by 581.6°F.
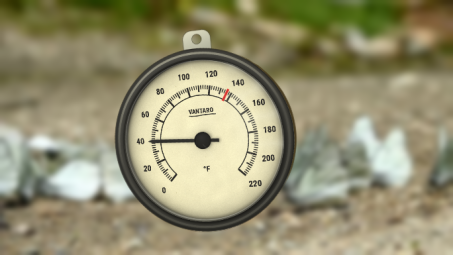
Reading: 40°F
